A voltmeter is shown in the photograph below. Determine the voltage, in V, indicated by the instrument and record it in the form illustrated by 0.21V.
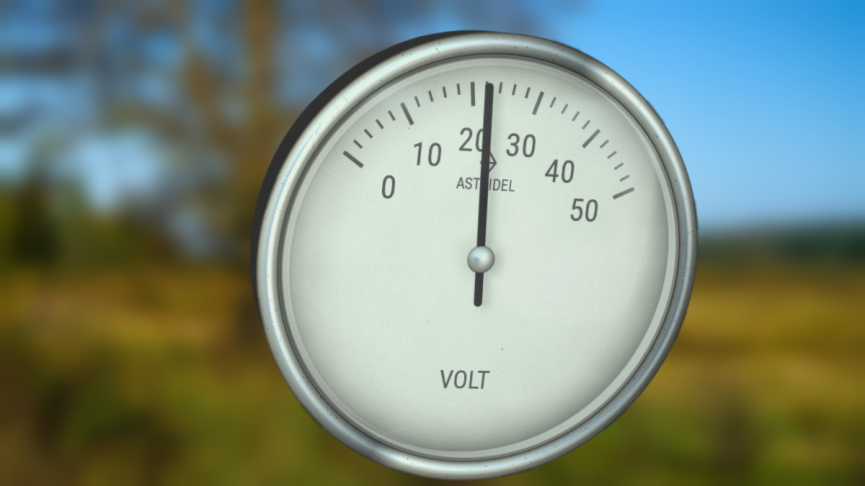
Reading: 22V
